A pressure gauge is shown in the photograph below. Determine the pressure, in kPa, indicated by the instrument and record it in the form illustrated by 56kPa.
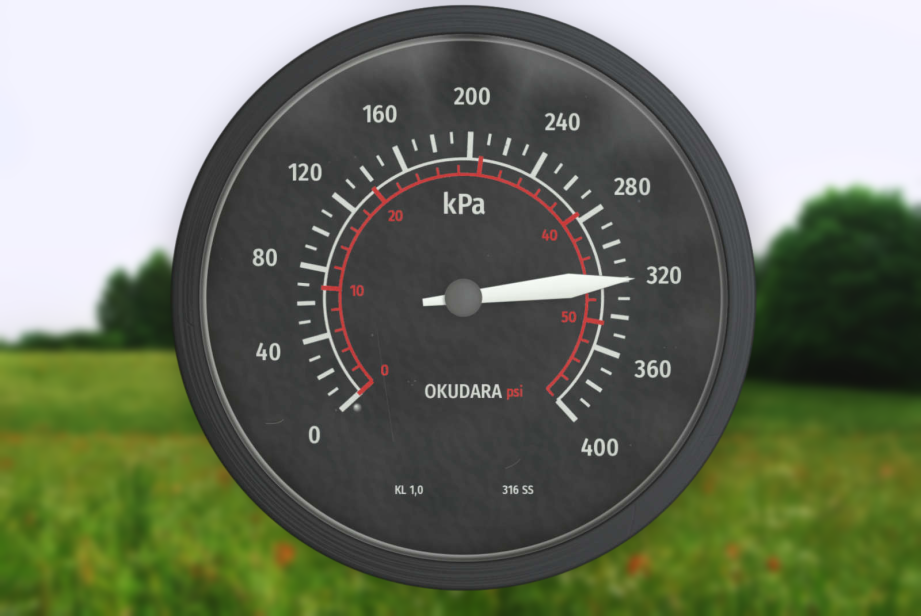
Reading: 320kPa
